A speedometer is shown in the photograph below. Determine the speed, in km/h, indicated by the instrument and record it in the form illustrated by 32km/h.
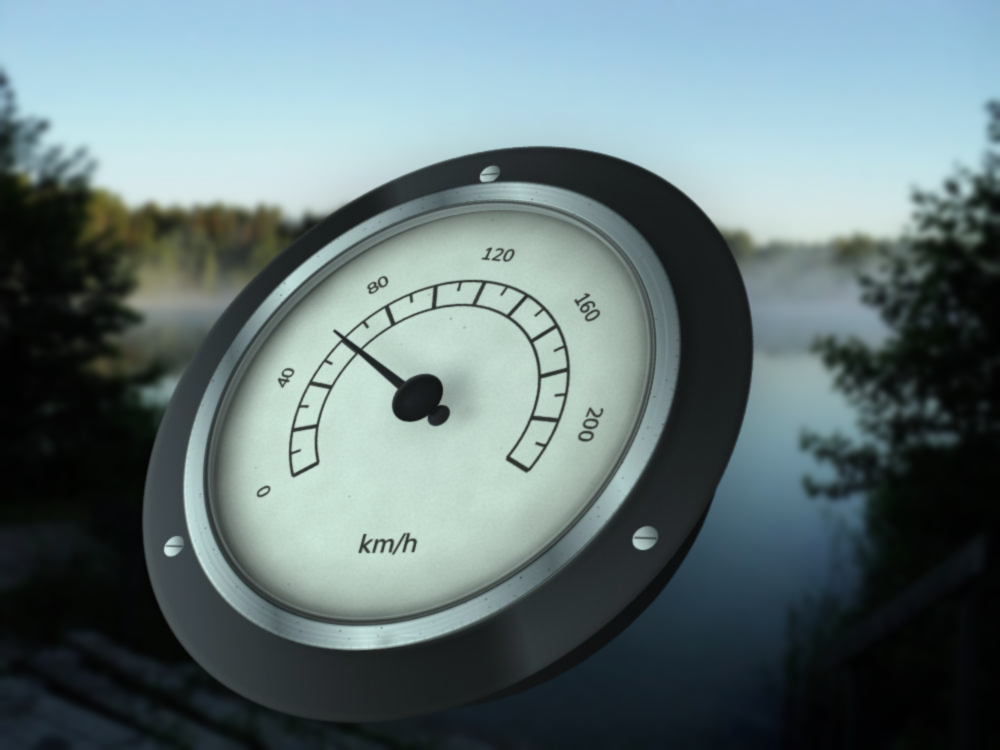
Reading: 60km/h
